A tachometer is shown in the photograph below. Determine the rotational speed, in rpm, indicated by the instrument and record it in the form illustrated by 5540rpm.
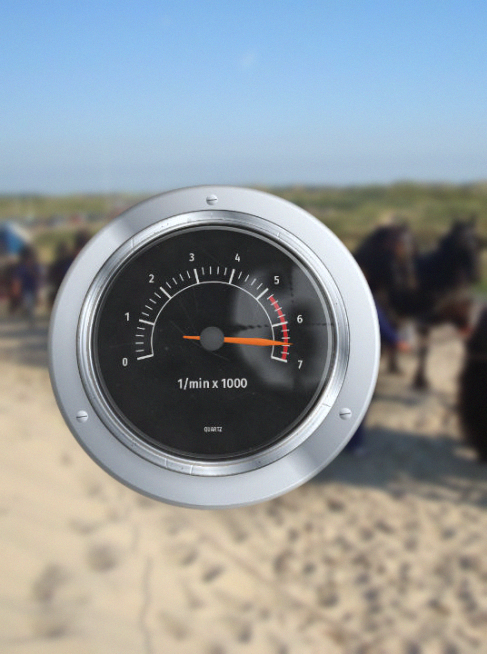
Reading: 6600rpm
